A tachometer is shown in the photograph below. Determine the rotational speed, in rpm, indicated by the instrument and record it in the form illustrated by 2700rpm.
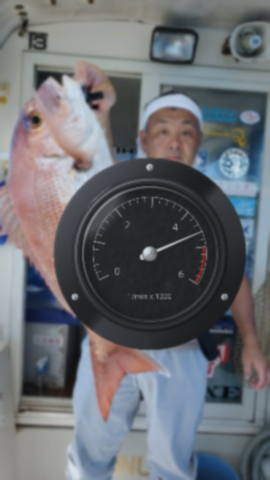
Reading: 4600rpm
